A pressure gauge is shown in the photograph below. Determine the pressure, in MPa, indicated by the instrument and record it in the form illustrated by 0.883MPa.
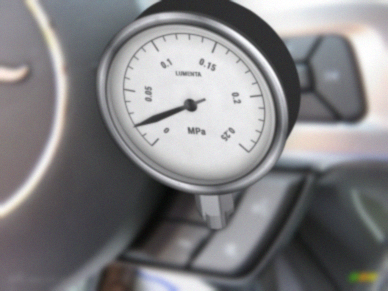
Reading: 0.02MPa
